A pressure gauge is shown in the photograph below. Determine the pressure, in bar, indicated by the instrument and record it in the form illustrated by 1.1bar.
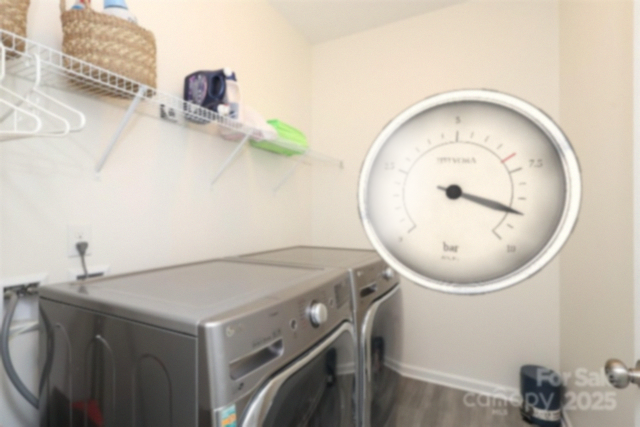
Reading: 9bar
